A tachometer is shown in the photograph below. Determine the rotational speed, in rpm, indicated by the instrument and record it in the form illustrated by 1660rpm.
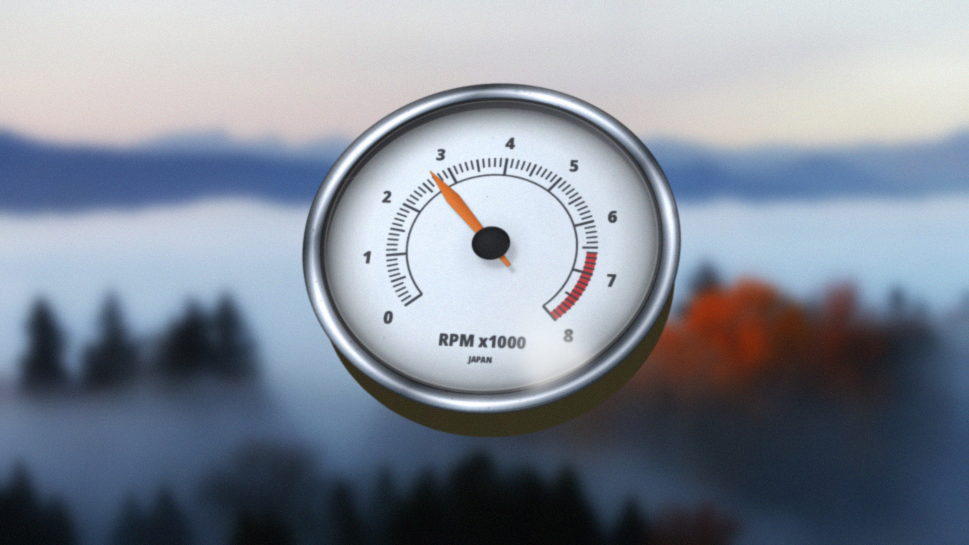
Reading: 2700rpm
